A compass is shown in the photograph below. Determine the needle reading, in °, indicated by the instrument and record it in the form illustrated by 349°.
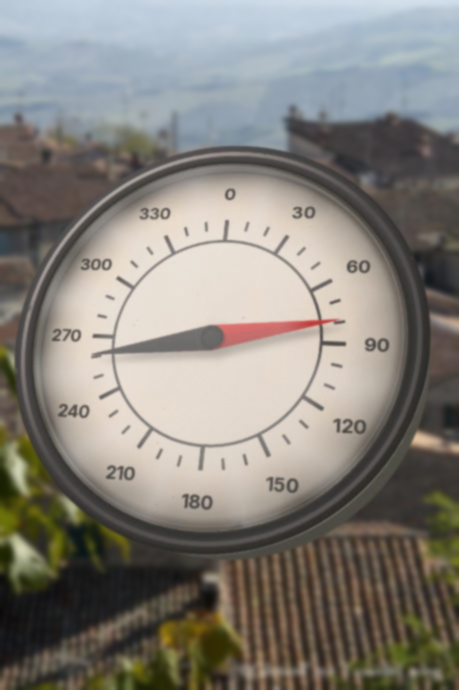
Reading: 80°
